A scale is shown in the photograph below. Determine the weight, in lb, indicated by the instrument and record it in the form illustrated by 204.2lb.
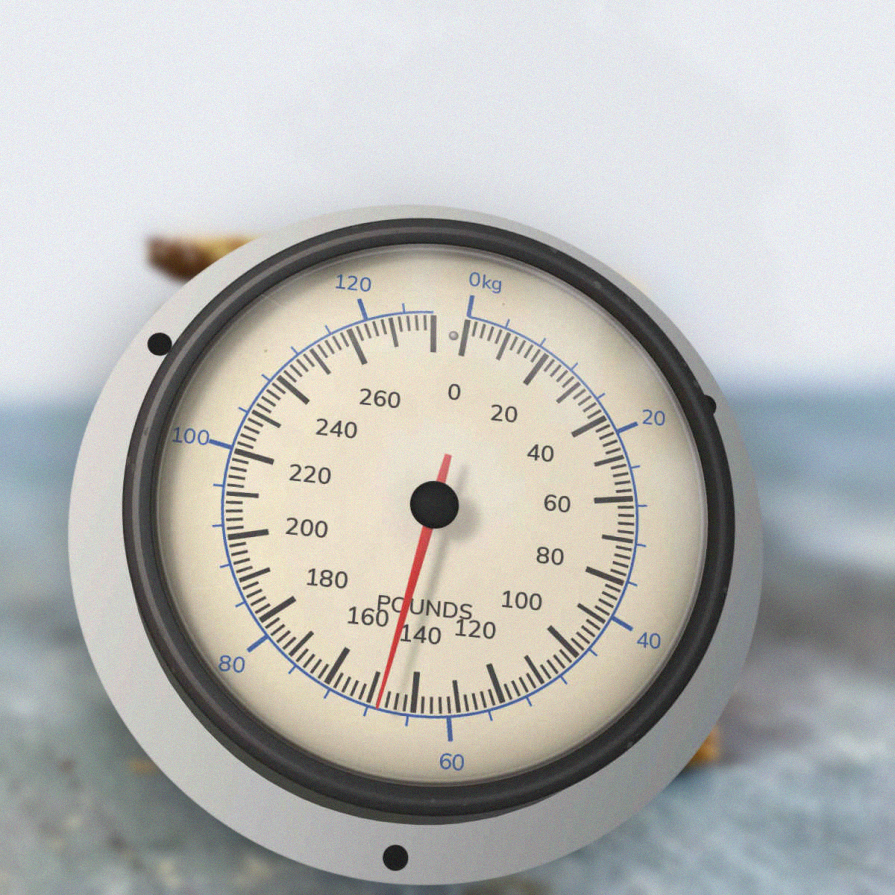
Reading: 148lb
